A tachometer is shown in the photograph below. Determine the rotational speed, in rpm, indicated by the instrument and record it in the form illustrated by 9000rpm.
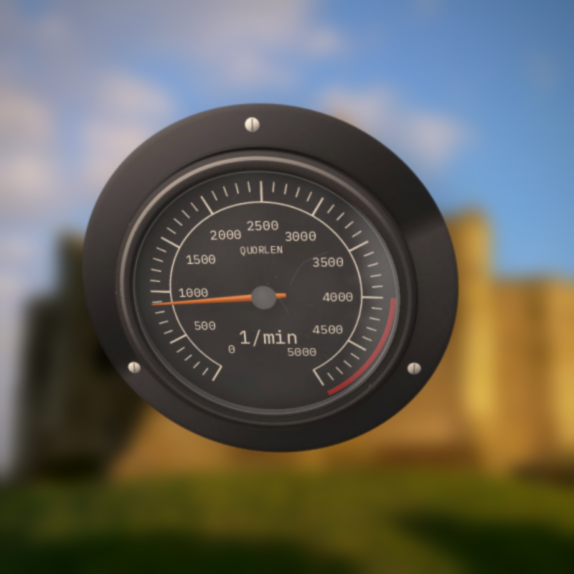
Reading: 900rpm
